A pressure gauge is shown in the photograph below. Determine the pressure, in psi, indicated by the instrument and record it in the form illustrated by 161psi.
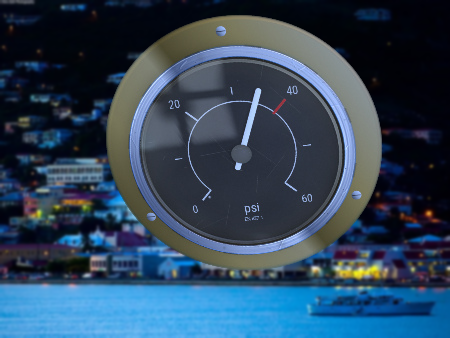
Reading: 35psi
